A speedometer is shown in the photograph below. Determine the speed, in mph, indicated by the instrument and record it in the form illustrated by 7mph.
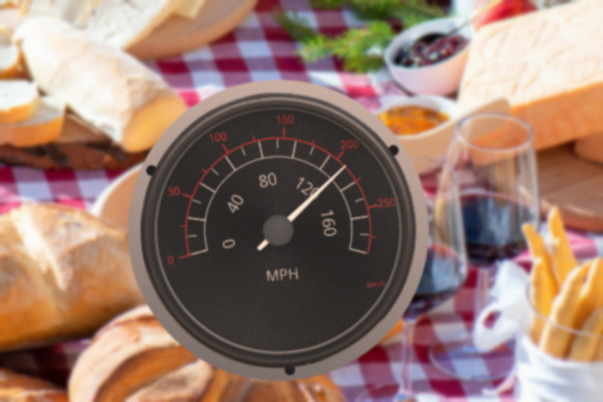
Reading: 130mph
